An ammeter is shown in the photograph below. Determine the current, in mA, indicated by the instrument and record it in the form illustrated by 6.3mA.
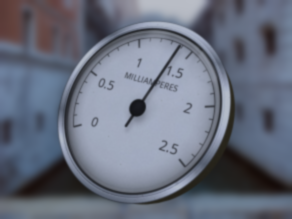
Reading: 1.4mA
